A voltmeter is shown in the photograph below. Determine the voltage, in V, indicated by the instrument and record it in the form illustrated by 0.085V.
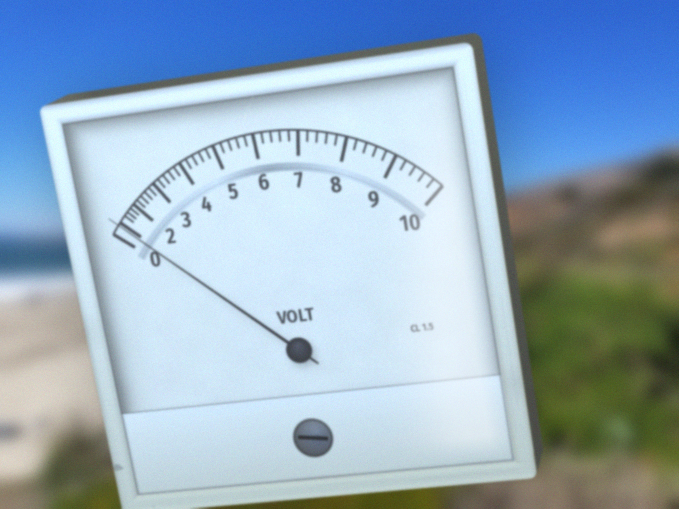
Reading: 1V
